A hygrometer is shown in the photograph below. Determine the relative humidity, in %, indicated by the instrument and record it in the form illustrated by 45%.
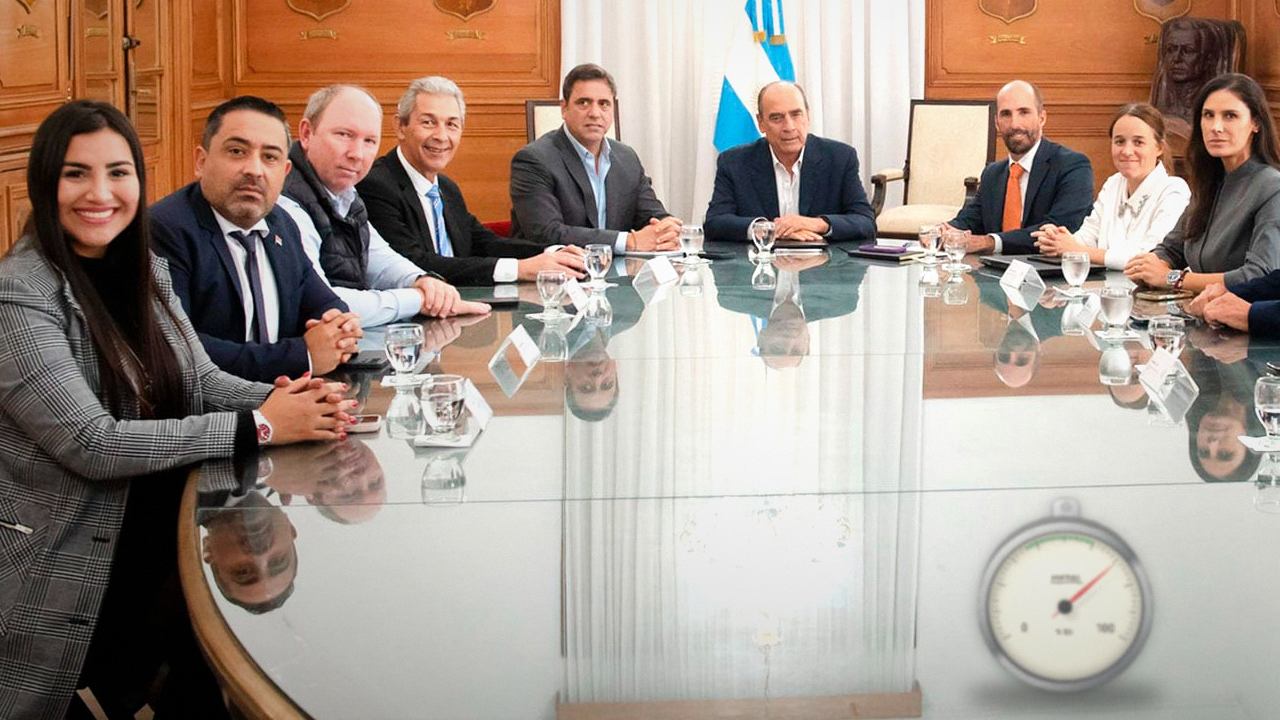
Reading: 70%
